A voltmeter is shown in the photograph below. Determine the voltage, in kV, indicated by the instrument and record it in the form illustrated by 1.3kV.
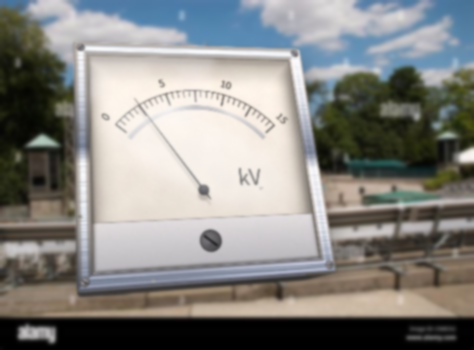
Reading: 2.5kV
